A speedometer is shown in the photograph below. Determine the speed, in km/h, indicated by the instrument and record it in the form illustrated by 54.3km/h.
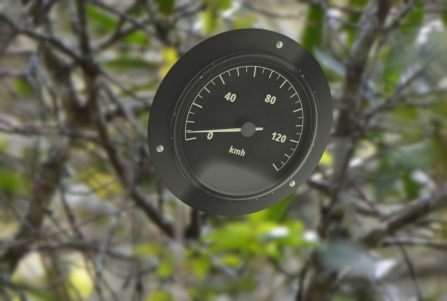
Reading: 5km/h
